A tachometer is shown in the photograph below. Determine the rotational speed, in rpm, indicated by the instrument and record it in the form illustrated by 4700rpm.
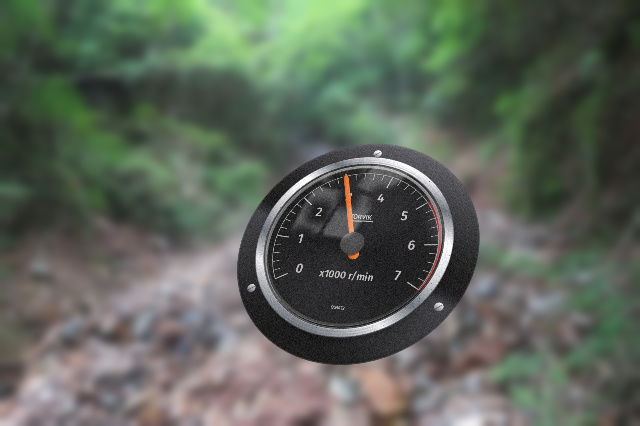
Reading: 3000rpm
